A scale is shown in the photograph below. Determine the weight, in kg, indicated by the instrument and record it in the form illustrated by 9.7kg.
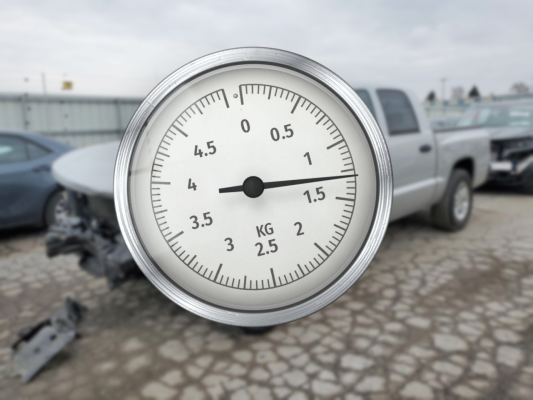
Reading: 1.3kg
